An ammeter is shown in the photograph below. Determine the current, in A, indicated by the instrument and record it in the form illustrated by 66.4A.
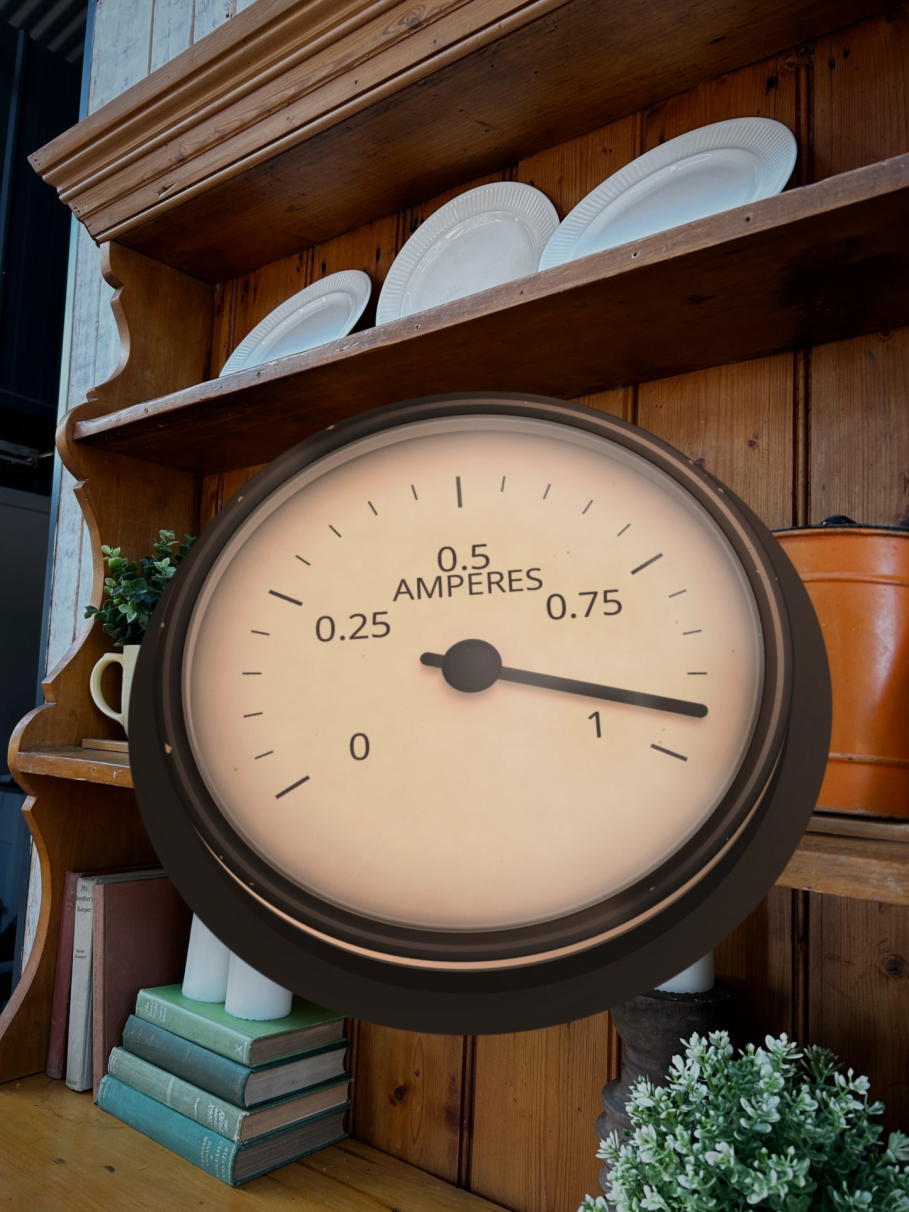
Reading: 0.95A
